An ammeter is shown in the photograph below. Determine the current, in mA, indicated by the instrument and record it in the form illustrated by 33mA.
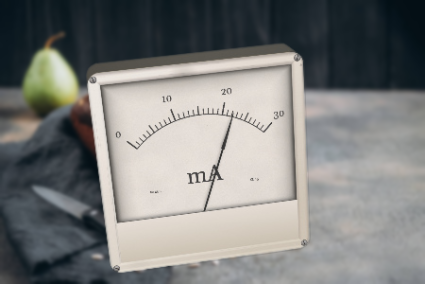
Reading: 22mA
